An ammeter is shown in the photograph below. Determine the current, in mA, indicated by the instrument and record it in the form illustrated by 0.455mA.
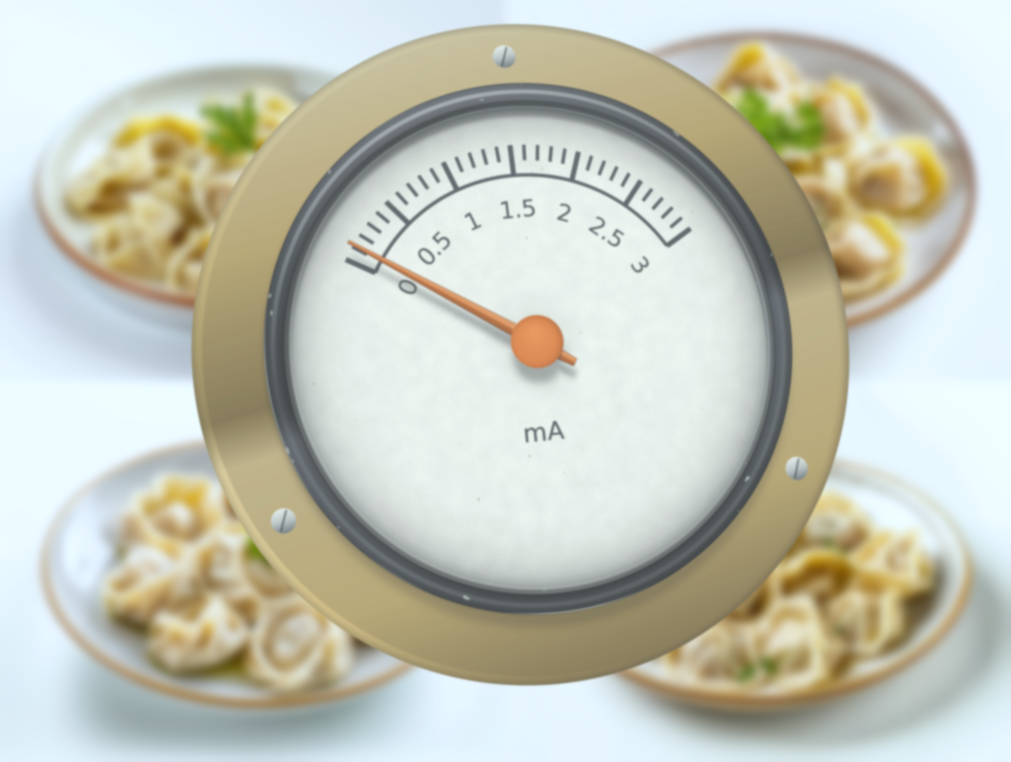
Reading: 0.1mA
